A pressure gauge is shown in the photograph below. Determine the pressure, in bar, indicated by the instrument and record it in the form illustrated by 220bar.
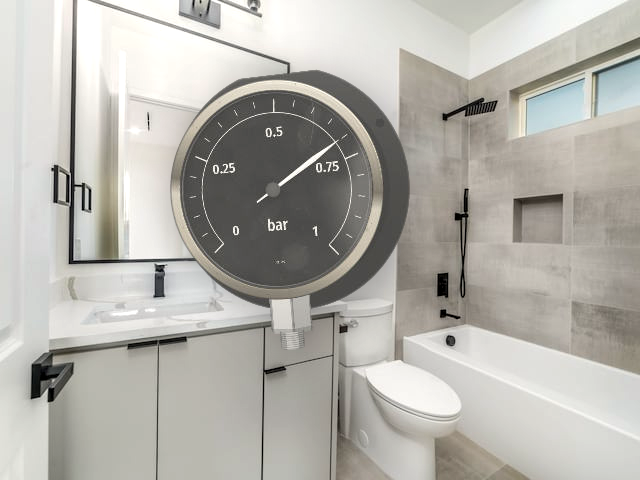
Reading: 0.7bar
